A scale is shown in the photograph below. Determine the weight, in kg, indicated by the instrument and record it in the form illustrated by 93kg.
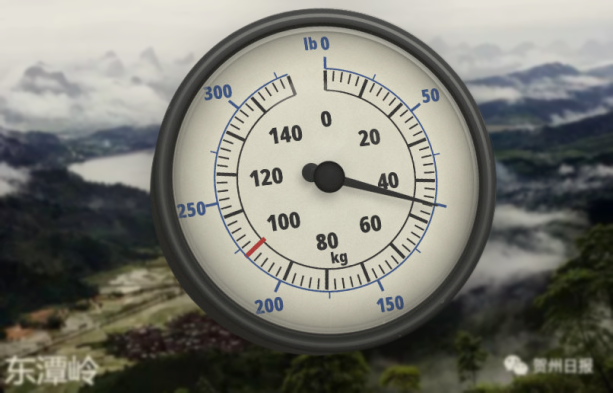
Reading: 46kg
